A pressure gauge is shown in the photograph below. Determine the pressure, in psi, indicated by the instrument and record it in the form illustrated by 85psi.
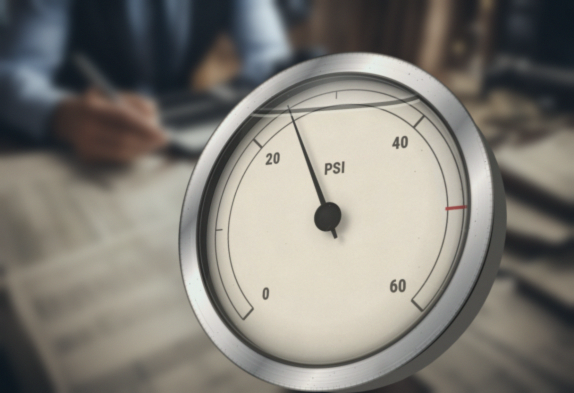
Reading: 25psi
